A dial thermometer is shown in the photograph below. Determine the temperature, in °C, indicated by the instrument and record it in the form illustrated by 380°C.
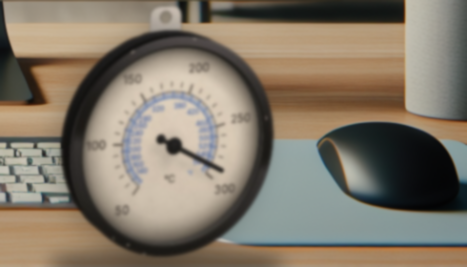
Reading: 290°C
